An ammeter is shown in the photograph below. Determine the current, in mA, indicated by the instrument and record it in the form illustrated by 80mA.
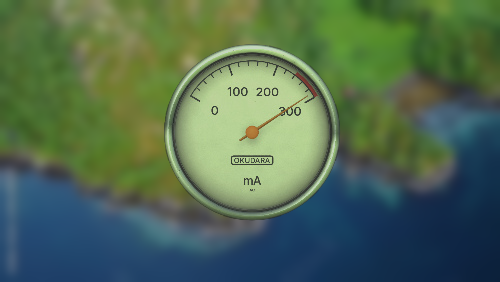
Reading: 290mA
